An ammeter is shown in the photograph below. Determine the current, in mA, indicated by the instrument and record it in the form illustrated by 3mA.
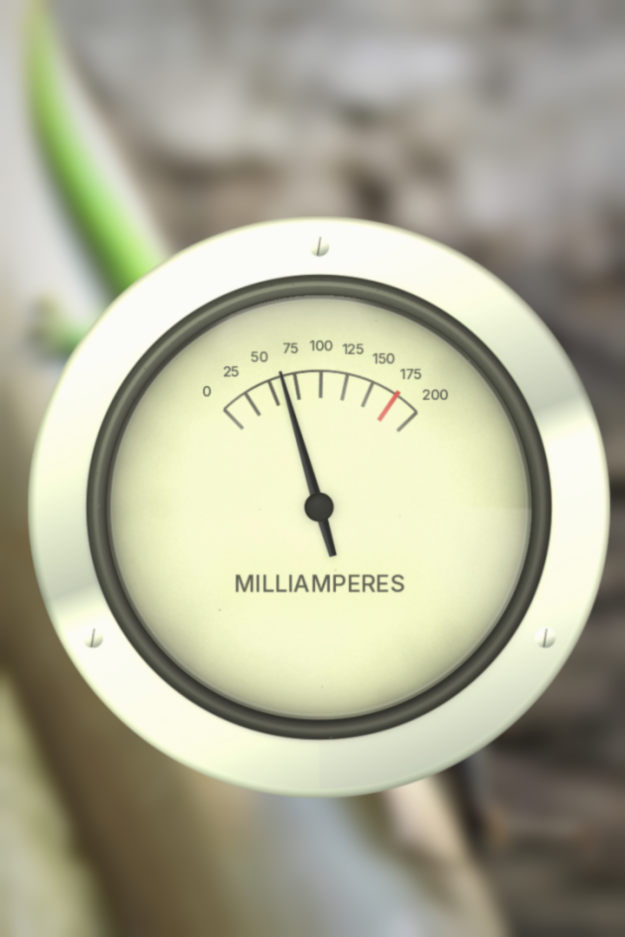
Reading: 62.5mA
